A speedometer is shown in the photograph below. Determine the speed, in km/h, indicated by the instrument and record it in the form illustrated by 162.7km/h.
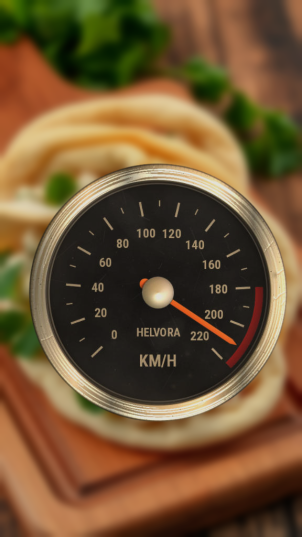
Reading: 210km/h
